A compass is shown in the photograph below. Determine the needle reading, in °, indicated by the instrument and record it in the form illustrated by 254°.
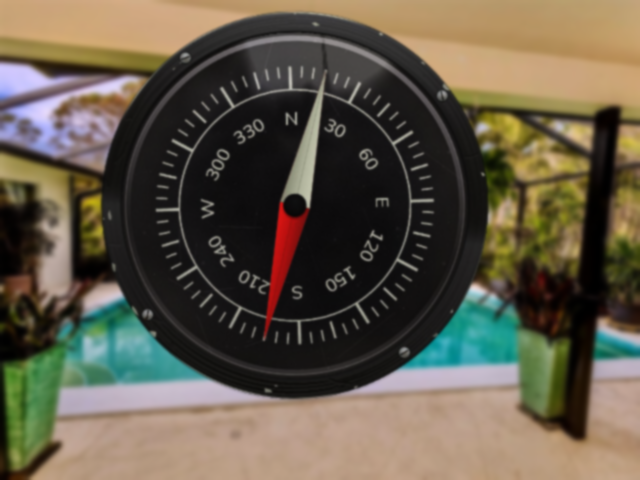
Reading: 195°
